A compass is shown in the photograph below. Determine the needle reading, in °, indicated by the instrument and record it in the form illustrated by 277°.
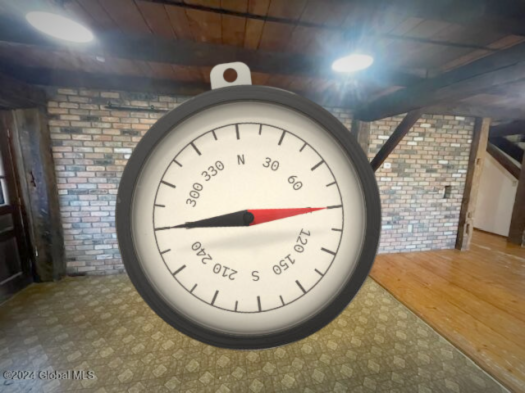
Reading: 90°
